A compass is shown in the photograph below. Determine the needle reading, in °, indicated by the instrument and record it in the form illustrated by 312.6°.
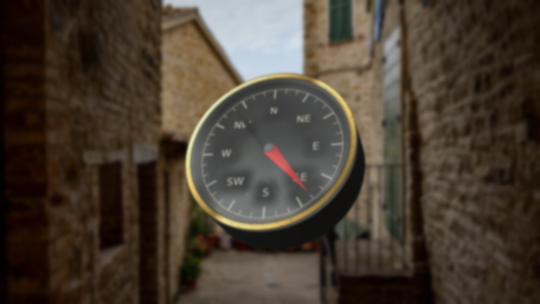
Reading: 140°
